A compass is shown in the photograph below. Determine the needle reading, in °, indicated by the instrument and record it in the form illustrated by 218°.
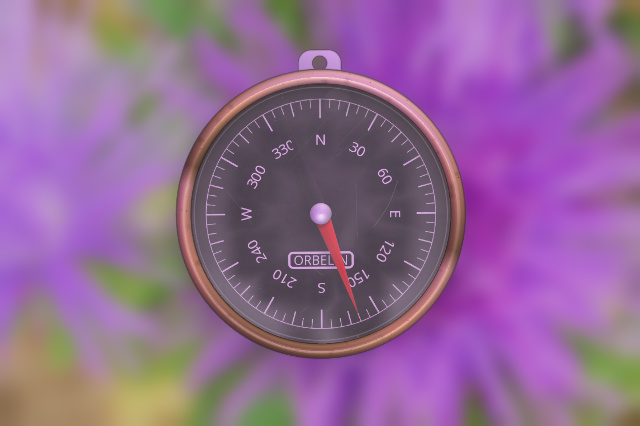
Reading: 160°
